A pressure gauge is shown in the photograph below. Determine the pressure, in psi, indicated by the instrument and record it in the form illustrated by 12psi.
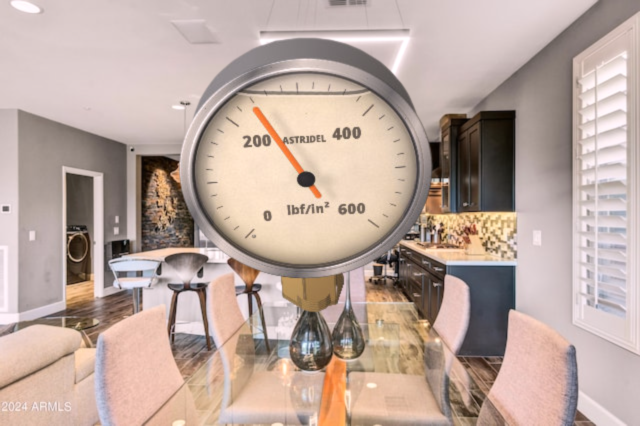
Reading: 240psi
